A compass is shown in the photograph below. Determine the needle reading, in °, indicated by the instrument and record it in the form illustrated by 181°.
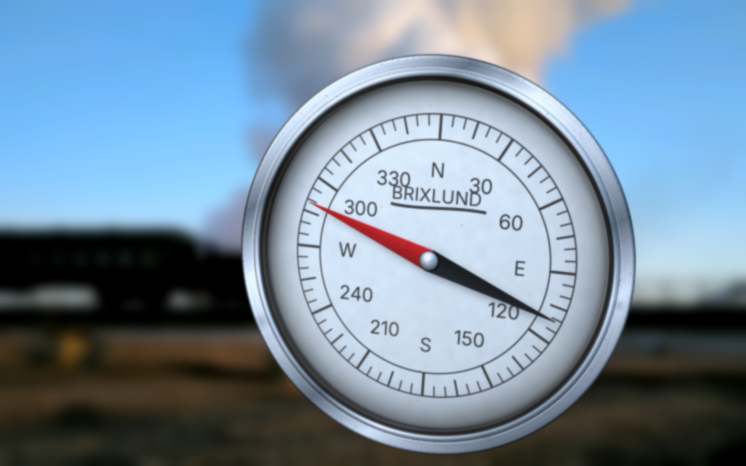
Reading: 290°
